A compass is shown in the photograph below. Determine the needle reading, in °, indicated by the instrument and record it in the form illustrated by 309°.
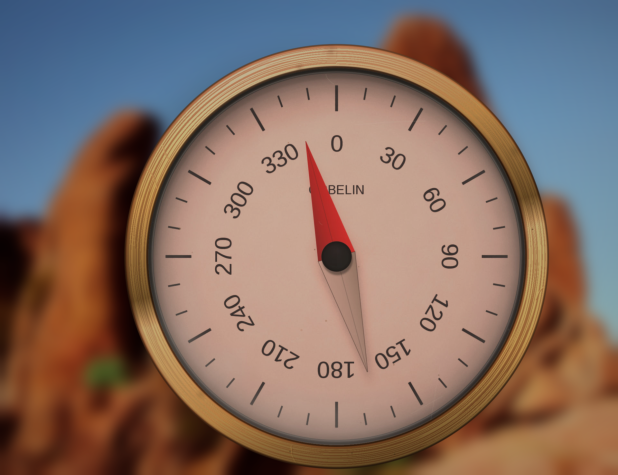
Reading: 345°
